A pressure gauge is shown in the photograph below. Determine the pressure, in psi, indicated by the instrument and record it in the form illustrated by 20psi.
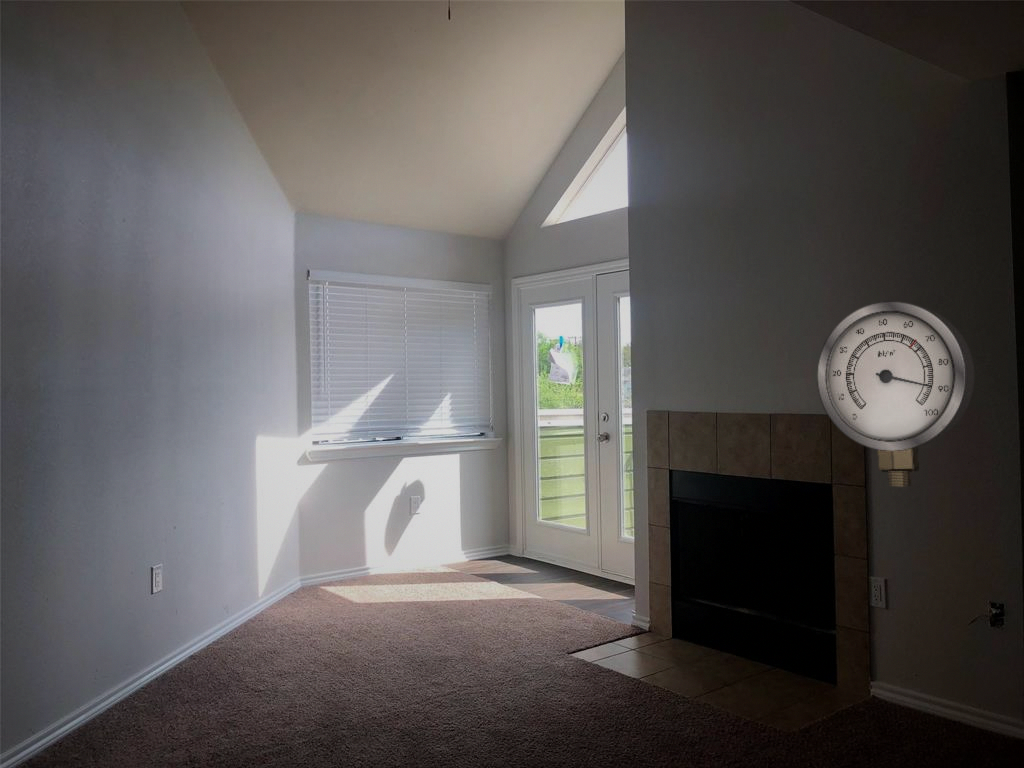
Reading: 90psi
